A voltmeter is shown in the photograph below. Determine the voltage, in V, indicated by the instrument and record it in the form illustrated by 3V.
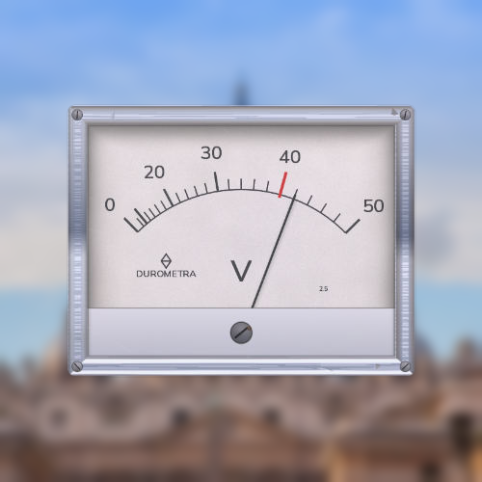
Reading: 42V
